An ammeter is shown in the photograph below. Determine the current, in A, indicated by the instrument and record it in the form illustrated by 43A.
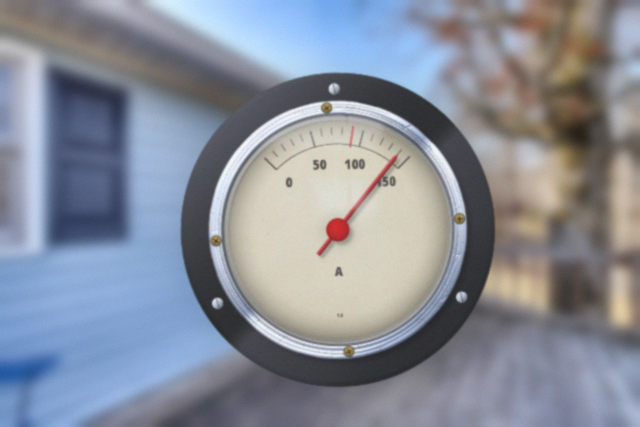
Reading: 140A
